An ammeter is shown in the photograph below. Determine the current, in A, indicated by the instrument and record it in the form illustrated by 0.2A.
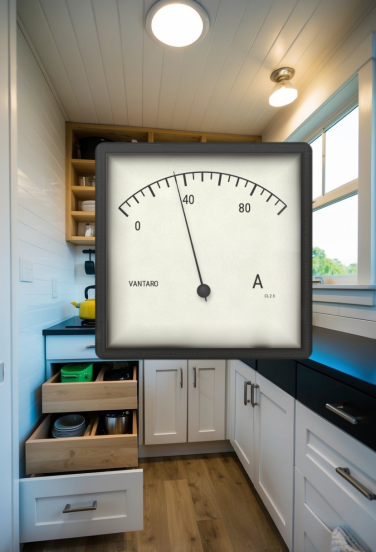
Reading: 35A
